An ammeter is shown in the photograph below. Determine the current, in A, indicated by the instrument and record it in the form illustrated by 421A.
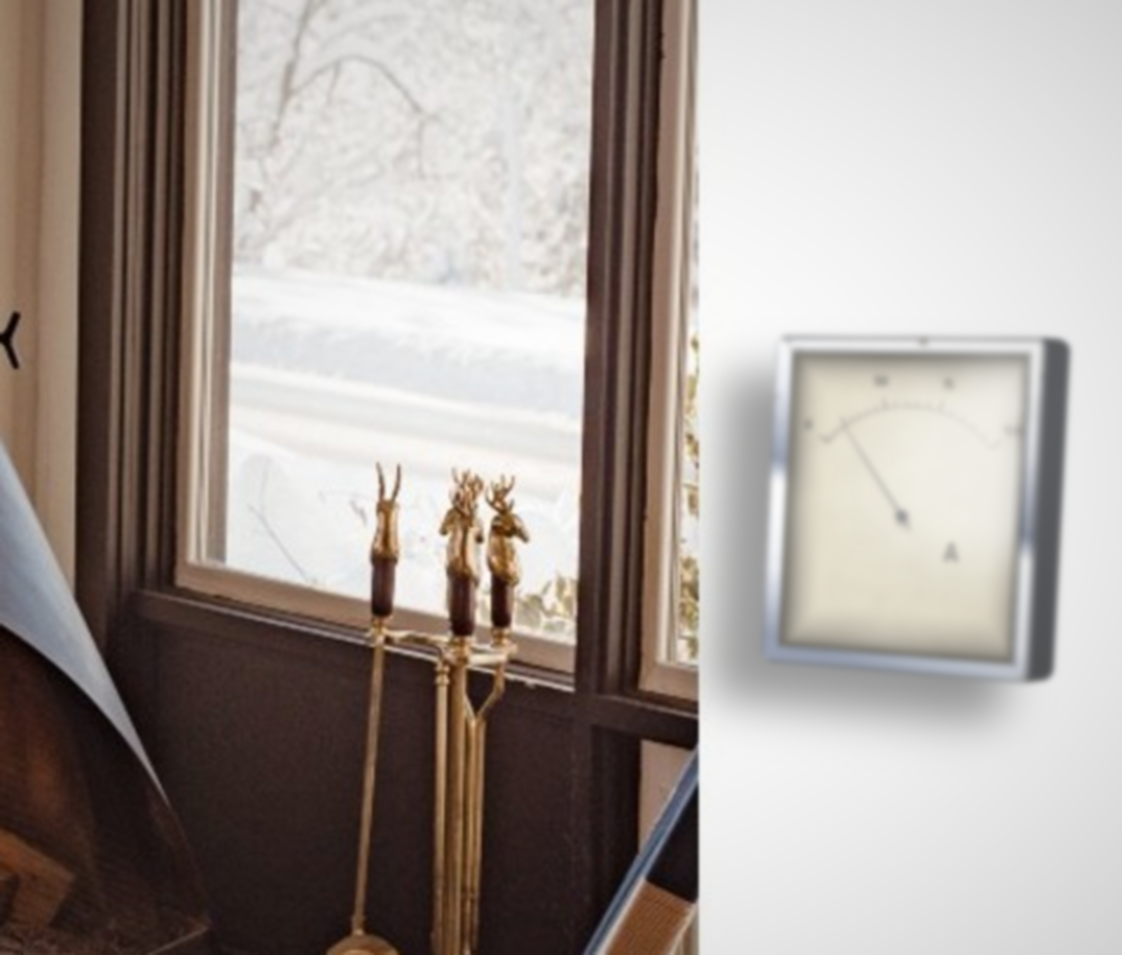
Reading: 25A
